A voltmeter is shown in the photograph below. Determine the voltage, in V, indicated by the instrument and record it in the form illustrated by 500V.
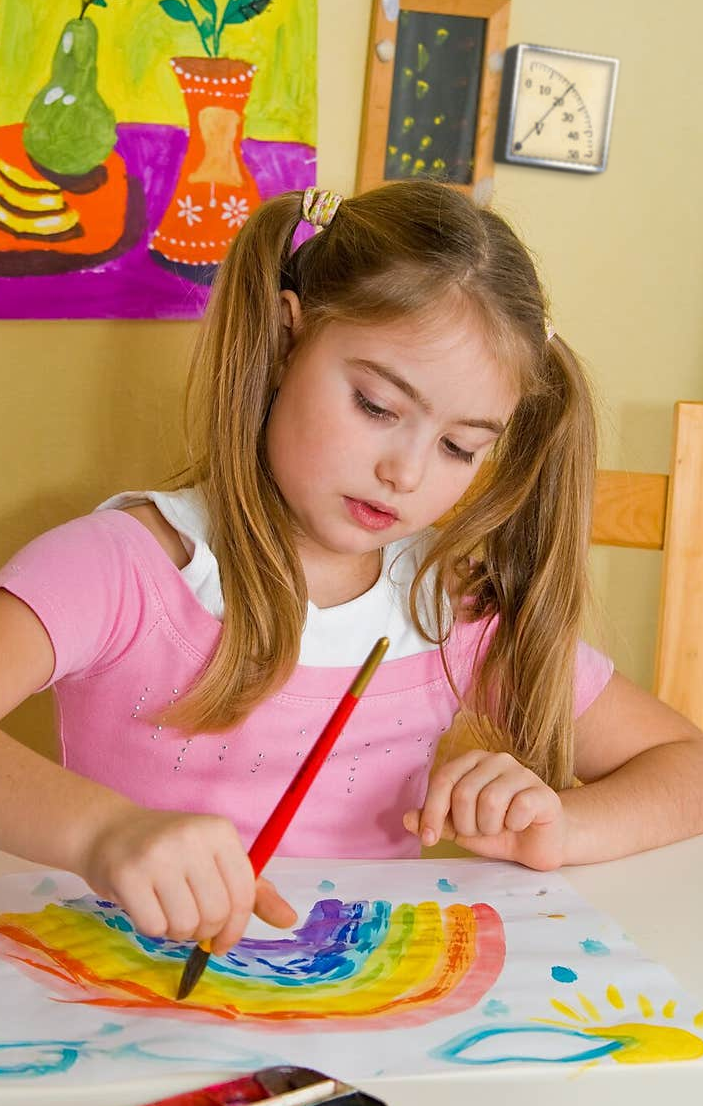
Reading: 20V
